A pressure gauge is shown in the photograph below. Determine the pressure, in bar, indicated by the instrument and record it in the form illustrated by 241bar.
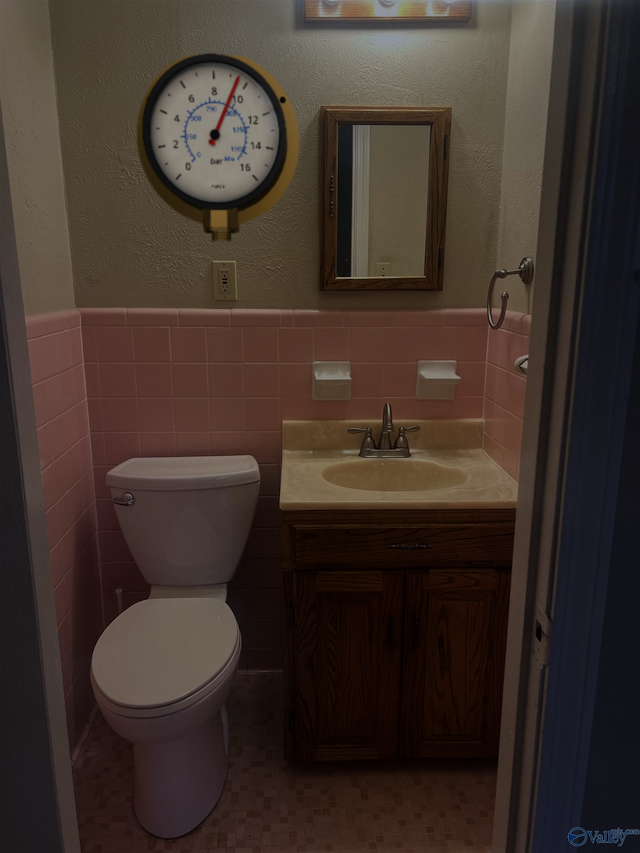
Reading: 9.5bar
